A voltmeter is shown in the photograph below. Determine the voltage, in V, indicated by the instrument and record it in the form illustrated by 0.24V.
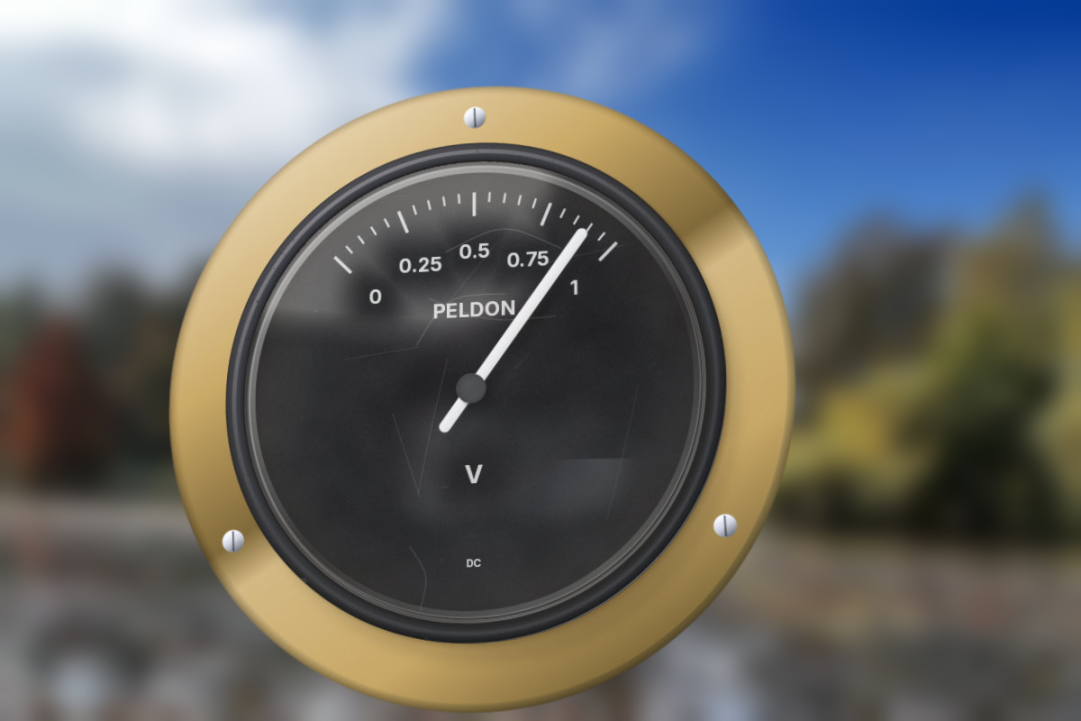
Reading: 0.9V
